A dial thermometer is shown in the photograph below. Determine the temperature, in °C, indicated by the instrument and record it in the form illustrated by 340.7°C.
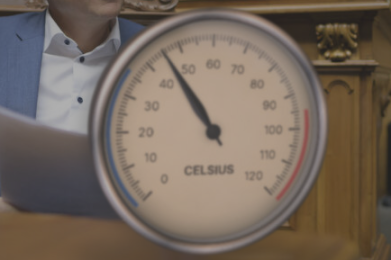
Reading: 45°C
